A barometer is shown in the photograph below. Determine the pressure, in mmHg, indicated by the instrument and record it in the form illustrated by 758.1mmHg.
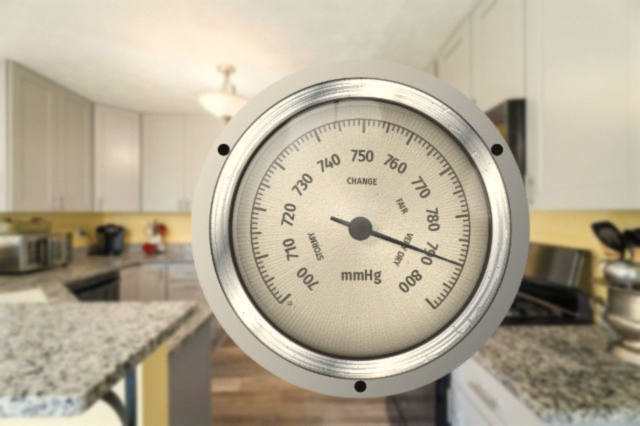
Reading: 790mmHg
